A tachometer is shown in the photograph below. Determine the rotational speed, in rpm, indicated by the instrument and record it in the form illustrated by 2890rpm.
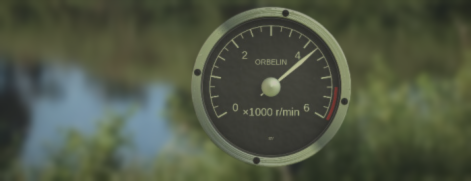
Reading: 4250rpm
